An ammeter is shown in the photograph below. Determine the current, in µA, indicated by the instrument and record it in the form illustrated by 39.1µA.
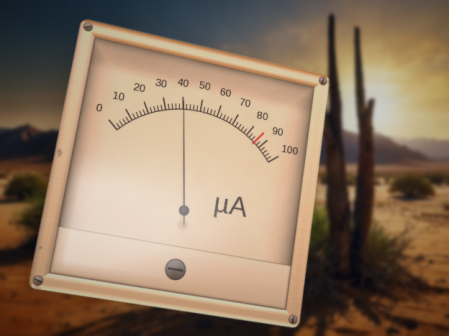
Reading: 40µA
